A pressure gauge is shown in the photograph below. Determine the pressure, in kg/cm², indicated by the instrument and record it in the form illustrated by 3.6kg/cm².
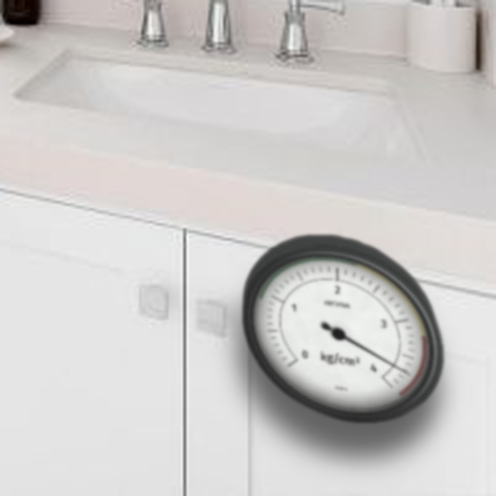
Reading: 3.7kg/cm²
